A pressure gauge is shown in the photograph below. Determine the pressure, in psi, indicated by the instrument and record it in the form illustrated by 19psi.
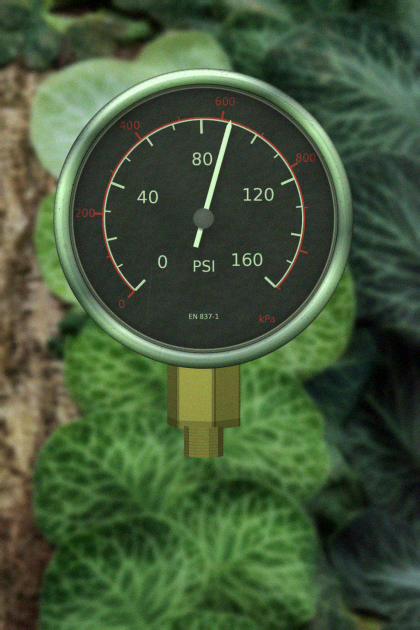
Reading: 90psi
